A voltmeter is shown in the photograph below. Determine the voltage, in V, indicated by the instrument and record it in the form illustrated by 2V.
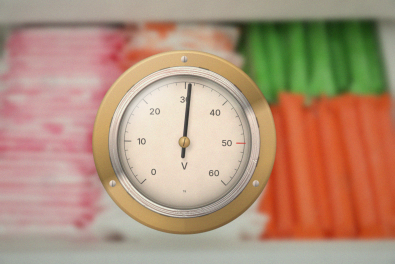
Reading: 31V
